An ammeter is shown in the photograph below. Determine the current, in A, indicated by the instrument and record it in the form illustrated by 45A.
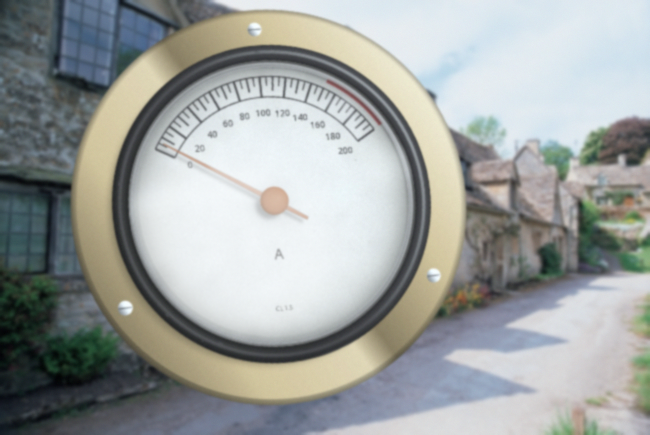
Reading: 5A
